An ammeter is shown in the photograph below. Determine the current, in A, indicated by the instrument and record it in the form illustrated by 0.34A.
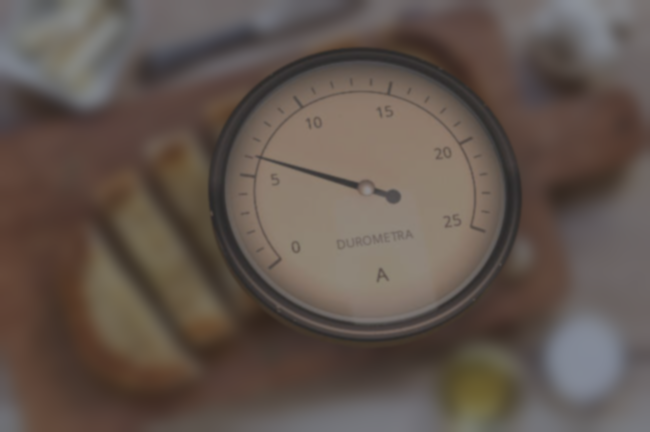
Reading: 6A
